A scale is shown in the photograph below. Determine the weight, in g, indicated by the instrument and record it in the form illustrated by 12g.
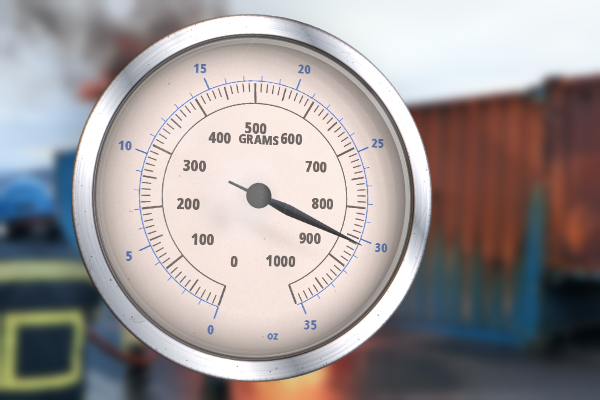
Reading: 860g
